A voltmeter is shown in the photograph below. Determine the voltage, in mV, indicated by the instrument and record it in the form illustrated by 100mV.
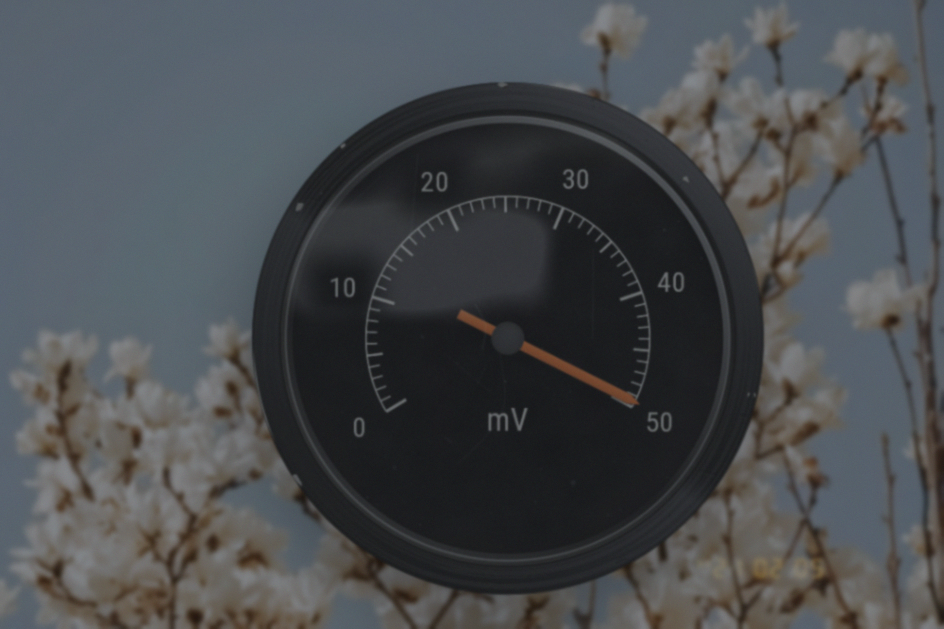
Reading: 49.5mV
